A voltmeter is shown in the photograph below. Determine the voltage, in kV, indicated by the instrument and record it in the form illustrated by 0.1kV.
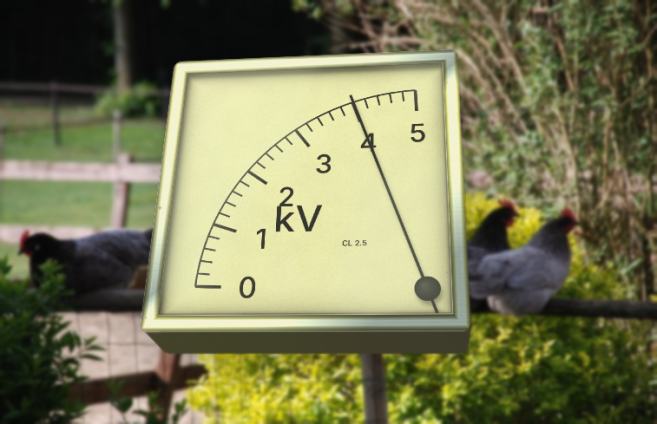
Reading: 4kV
